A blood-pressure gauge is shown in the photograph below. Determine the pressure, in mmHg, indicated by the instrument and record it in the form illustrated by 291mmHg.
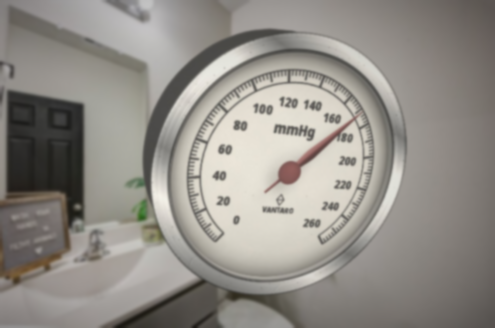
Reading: 170mmHg
